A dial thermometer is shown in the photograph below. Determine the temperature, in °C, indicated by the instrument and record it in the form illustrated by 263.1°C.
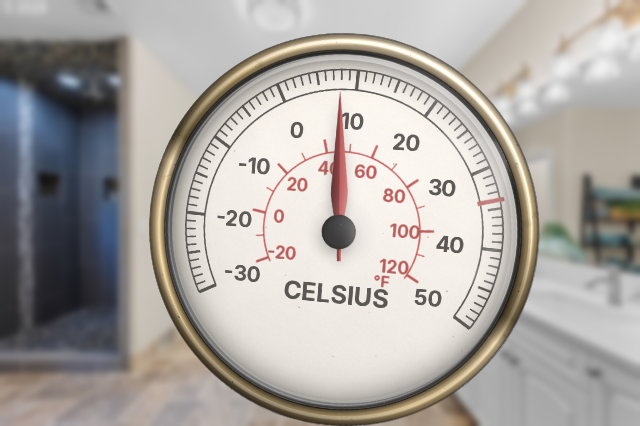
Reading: 8°C
